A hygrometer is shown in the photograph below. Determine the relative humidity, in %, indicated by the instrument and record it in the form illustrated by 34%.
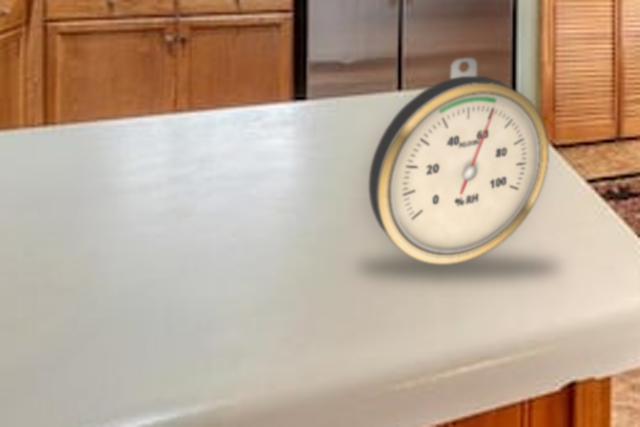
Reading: 60%
